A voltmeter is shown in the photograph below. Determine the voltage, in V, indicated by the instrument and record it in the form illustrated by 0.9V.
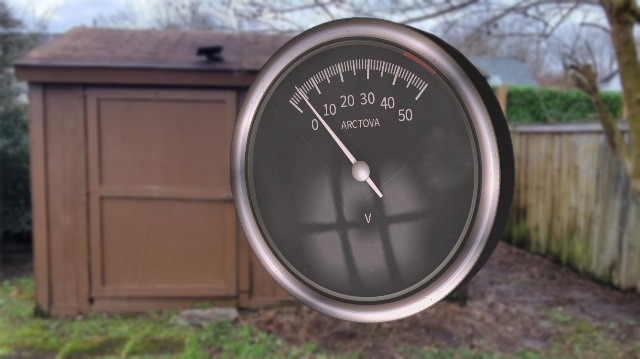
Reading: 5V
